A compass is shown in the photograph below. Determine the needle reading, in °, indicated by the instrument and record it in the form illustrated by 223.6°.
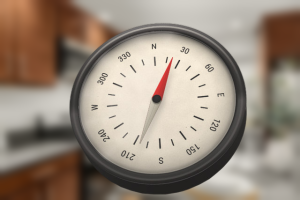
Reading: 22.5°
